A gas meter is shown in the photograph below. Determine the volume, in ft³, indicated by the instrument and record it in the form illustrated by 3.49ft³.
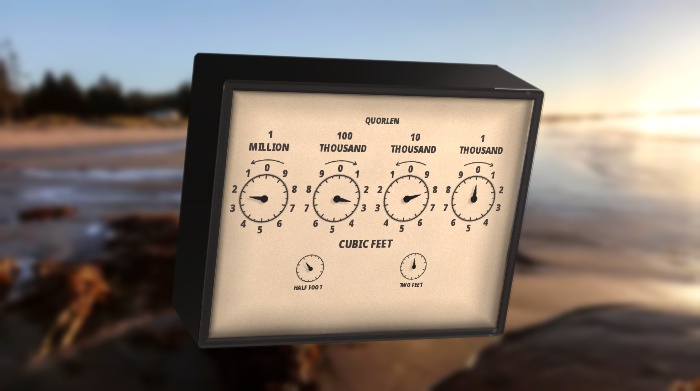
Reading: 228000ft³
